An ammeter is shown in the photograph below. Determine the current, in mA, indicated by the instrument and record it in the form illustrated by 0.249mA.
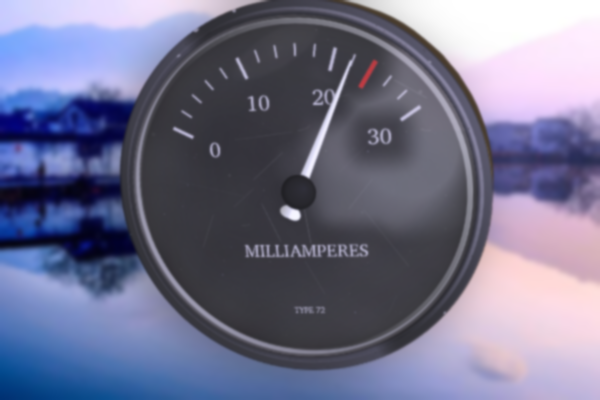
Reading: 22mA
